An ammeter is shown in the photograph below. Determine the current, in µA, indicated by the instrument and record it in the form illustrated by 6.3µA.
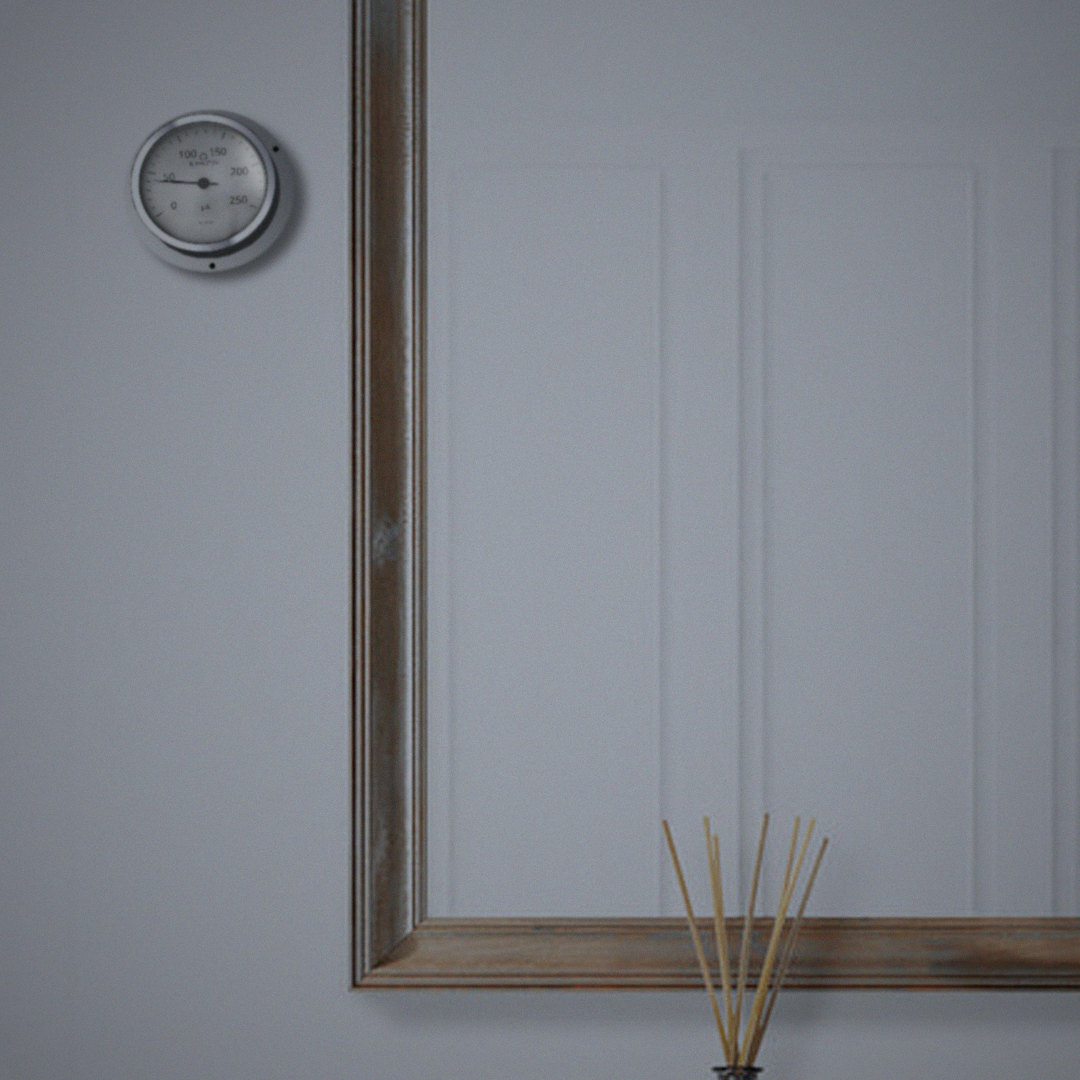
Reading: 40µA
